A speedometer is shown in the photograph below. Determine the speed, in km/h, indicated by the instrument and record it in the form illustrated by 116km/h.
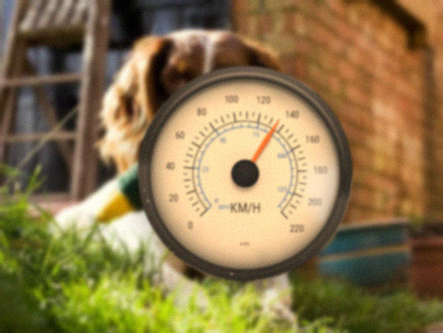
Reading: 135km/h
